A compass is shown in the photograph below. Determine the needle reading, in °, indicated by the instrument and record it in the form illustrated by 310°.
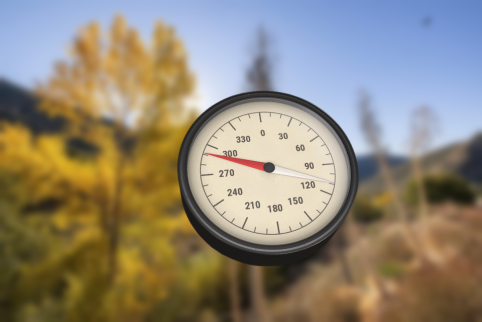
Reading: 290°
